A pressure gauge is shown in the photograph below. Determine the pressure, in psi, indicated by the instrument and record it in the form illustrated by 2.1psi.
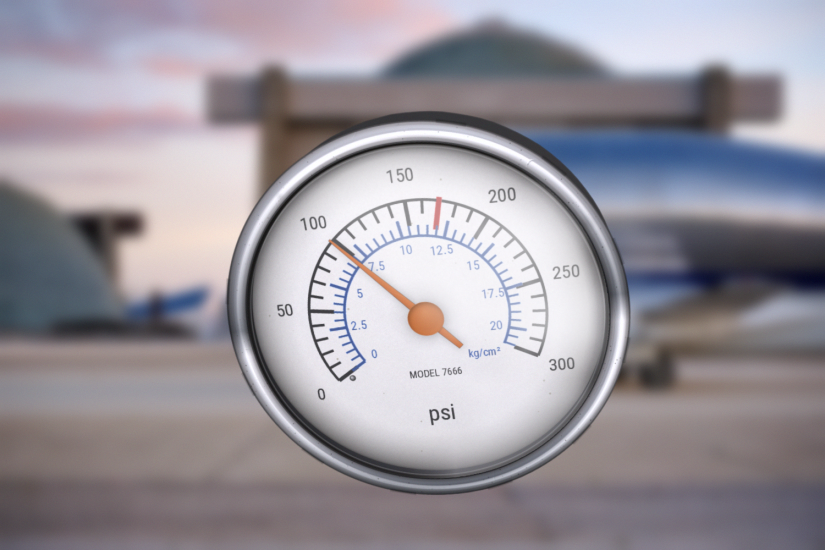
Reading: 100psi
